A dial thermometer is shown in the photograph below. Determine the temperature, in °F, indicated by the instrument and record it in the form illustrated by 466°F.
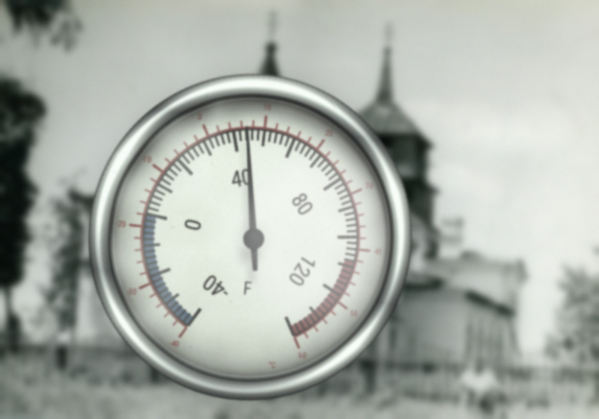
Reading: 44°F
